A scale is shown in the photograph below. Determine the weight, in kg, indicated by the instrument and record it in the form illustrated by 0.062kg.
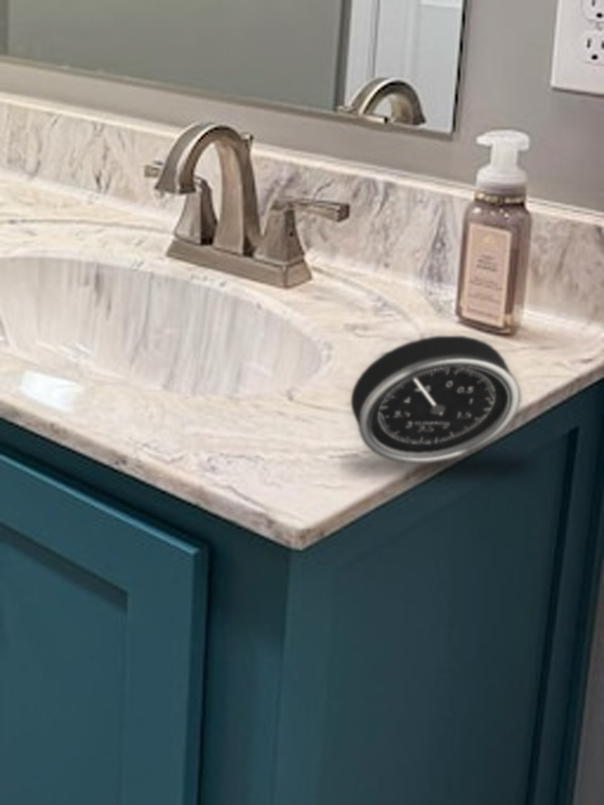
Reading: 4.5kg
